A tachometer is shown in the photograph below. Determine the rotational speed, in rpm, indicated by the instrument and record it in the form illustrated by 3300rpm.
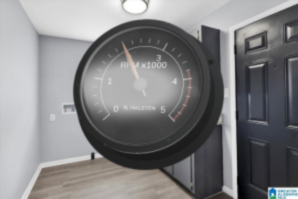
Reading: 2000rpm
